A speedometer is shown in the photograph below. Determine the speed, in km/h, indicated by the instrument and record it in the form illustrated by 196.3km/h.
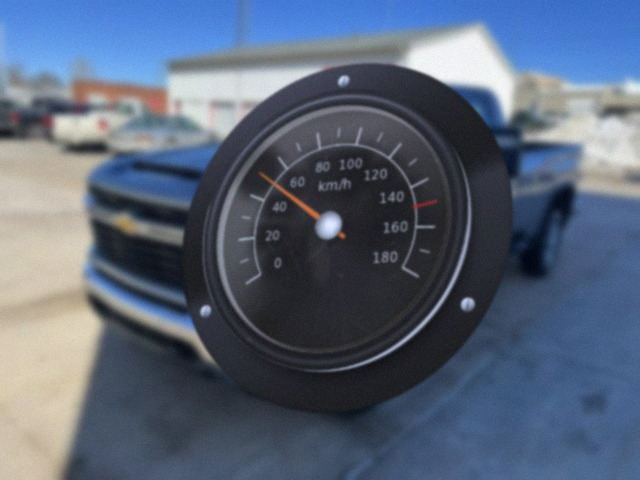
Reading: 50km/h
